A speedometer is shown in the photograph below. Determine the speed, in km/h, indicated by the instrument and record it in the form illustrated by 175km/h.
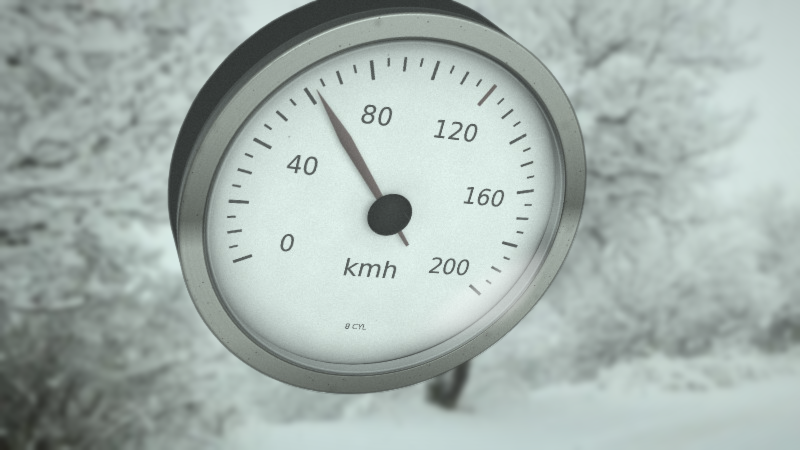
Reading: 62.5km/h
